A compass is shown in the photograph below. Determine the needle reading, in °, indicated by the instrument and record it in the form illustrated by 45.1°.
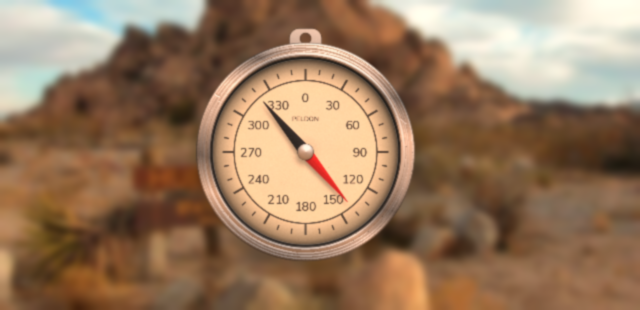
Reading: 140°
